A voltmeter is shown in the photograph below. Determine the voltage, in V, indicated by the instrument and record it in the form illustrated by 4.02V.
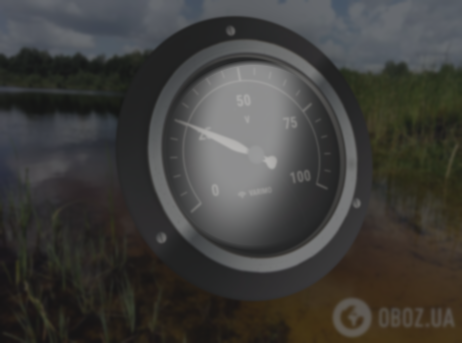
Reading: 25V
